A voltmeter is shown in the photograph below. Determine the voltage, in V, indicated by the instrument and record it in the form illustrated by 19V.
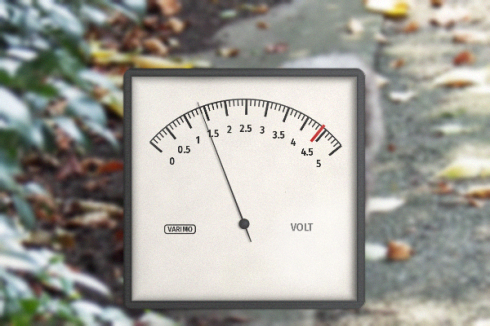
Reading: 1.4V
